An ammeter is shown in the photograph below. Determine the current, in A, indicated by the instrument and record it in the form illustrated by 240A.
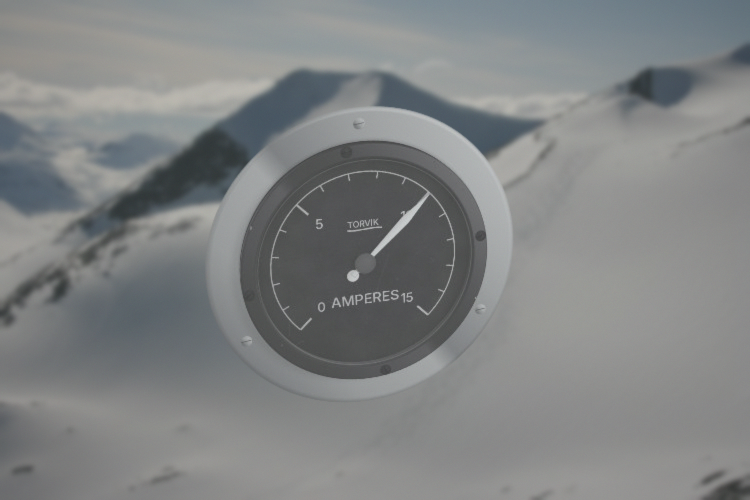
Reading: 10A
